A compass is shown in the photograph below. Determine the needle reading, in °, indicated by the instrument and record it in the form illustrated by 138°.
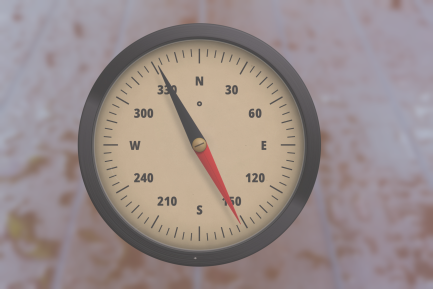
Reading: 152.5°
